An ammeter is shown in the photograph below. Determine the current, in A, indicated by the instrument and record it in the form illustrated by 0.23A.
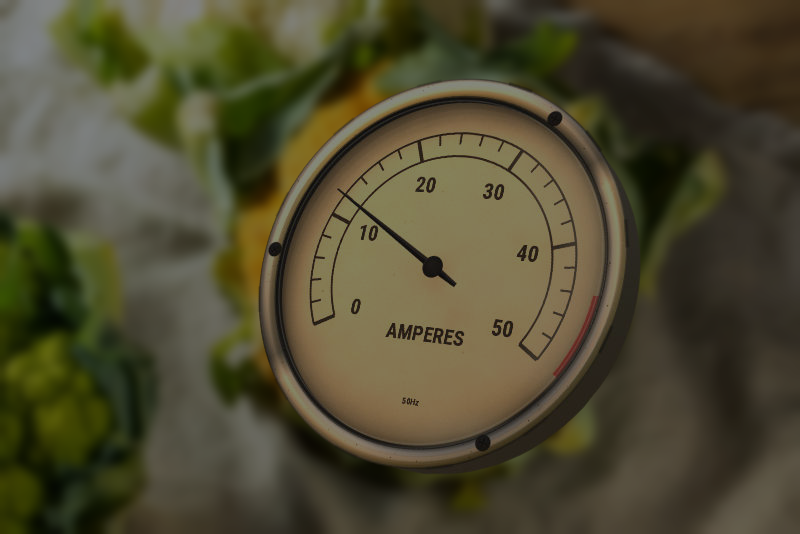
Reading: 12A
